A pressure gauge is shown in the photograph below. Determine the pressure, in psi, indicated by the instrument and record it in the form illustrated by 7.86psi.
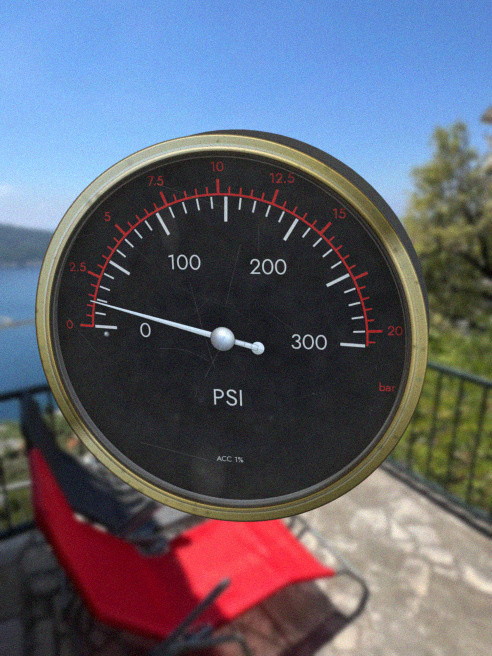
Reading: 20psi
